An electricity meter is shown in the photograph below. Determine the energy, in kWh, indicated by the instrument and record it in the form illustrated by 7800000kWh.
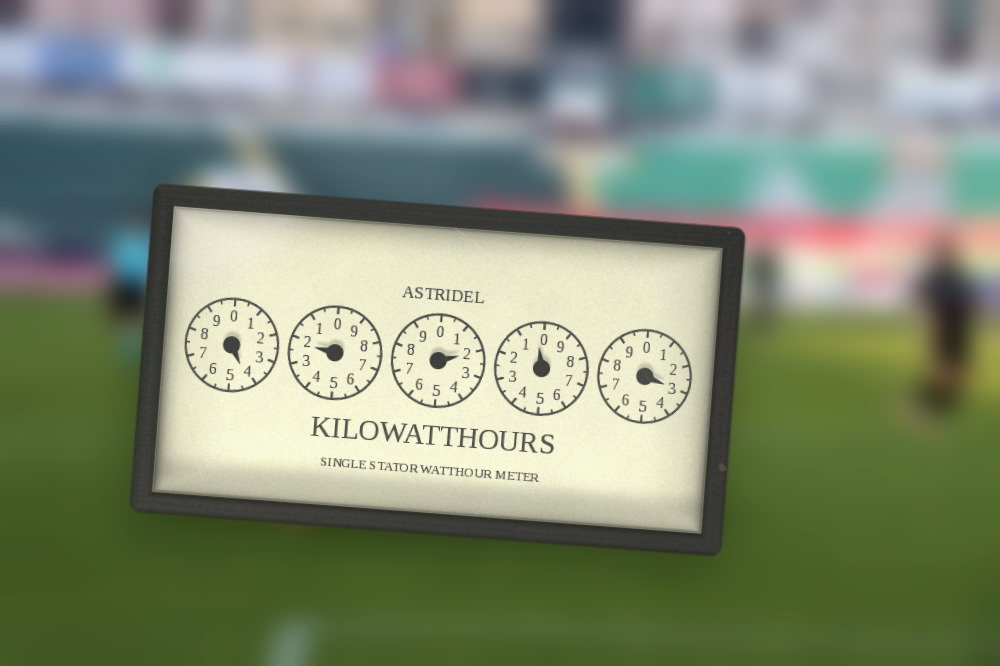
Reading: 42203kWh
